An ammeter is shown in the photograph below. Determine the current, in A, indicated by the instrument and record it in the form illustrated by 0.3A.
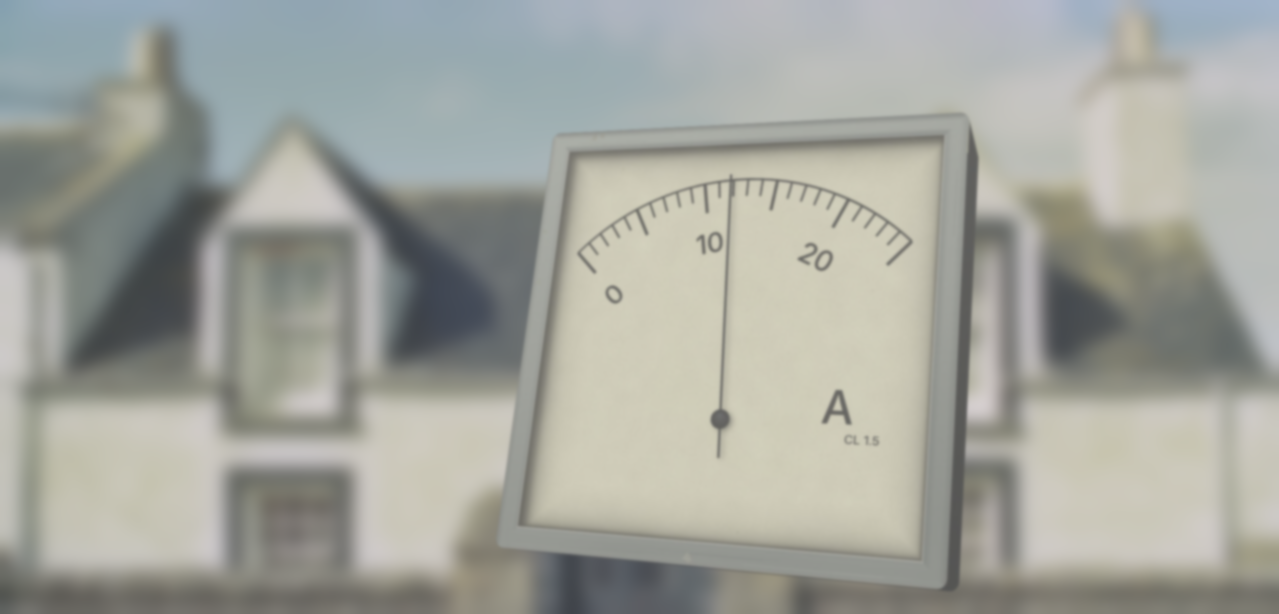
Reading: 12A
